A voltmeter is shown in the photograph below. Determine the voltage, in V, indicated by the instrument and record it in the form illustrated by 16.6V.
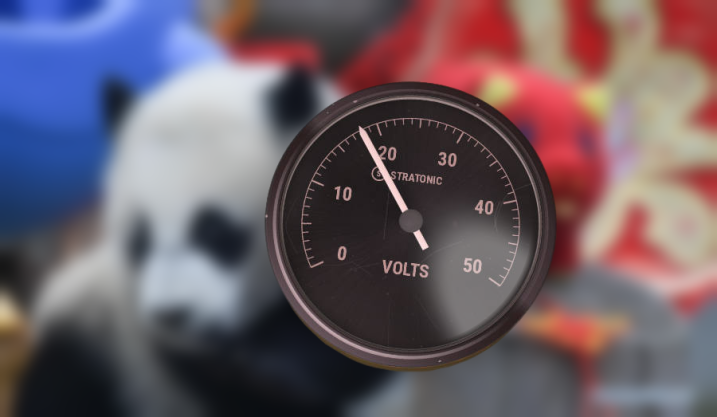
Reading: 18V
